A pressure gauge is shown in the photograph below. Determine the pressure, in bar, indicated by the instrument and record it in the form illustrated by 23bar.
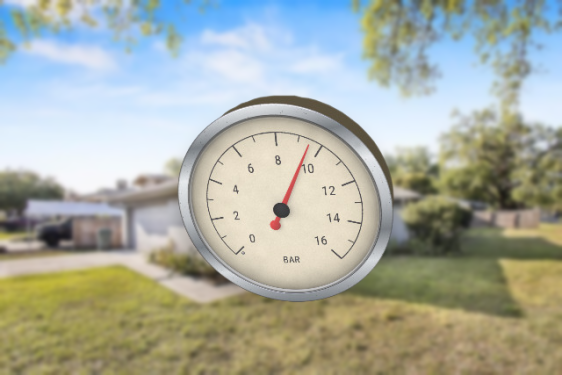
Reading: 9.5bar
